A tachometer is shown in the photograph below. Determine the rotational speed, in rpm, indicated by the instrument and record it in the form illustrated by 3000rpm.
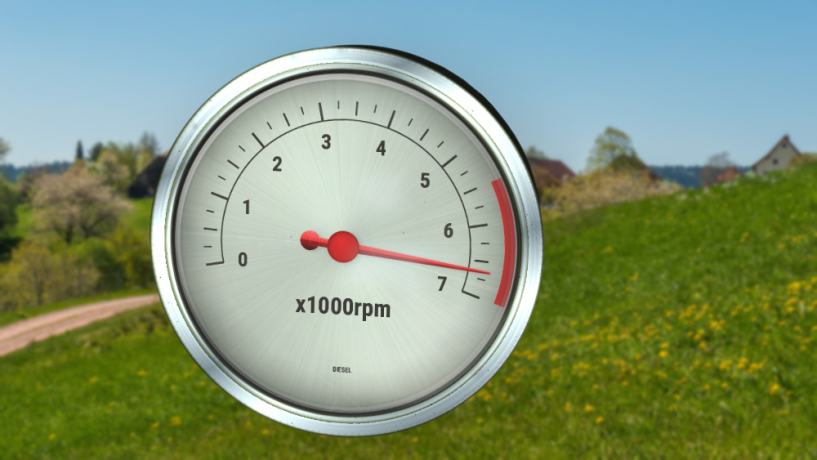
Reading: 6625rpm
